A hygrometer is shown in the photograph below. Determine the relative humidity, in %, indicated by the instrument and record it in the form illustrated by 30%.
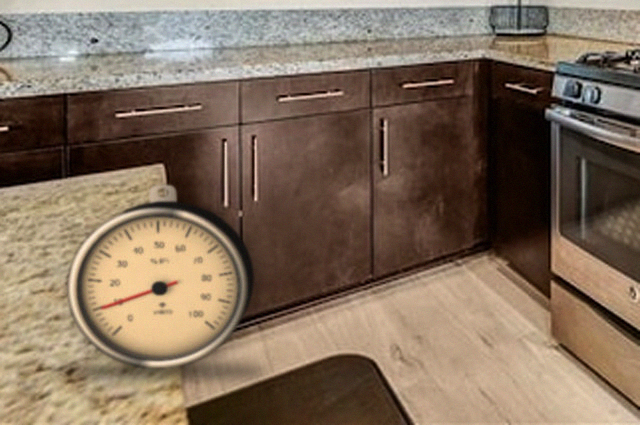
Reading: 10%
